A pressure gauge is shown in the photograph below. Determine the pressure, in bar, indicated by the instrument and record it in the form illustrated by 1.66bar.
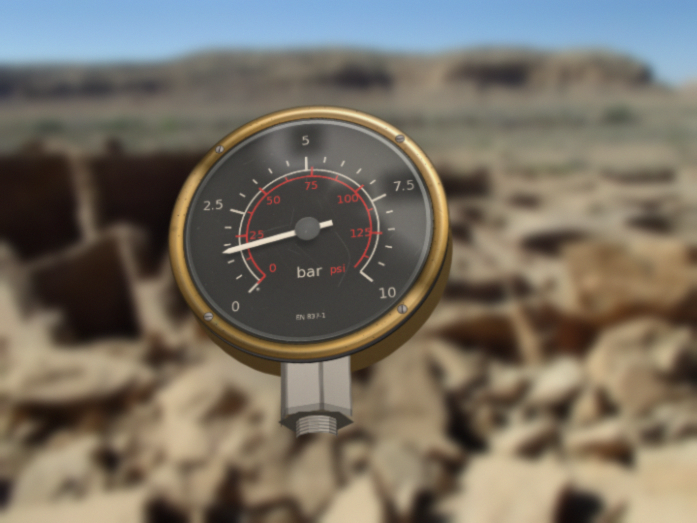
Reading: 1.25bar
